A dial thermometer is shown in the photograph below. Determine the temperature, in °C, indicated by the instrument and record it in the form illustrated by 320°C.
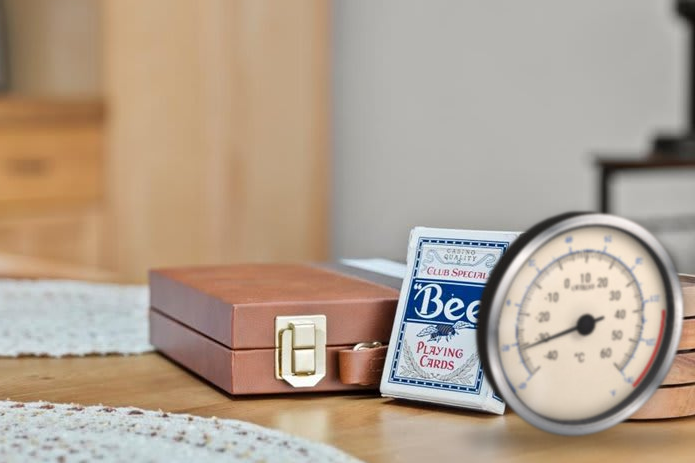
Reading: -30°C
